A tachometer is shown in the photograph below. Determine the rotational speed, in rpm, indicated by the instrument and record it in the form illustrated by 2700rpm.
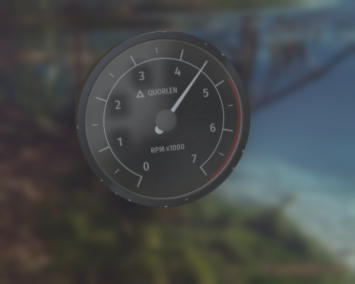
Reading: 4500rpm
